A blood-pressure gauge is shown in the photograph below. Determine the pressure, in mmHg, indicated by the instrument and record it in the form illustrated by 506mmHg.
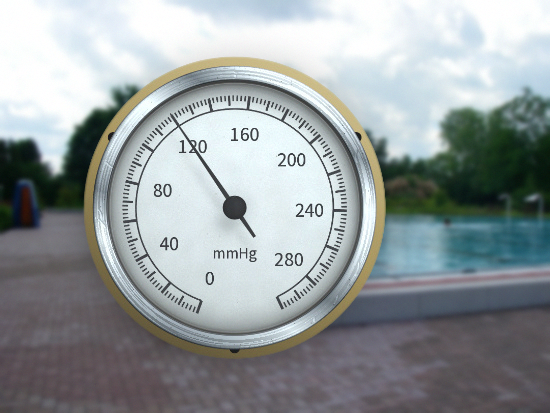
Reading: 120mmHg
